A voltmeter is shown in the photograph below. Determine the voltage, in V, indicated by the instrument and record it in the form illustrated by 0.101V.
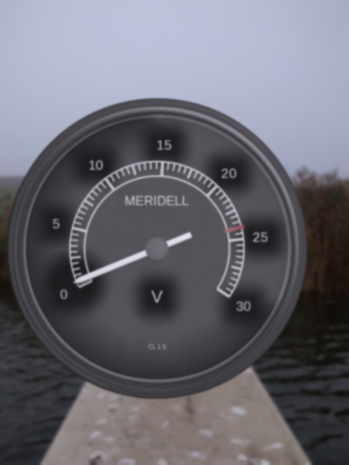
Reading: 0.5V
